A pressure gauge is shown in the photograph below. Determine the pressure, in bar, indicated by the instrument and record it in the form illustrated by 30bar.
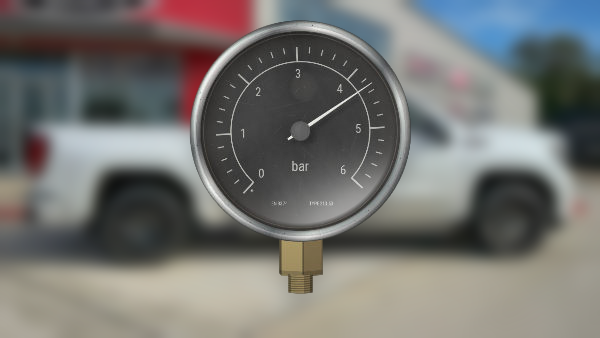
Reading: 4.3bar
